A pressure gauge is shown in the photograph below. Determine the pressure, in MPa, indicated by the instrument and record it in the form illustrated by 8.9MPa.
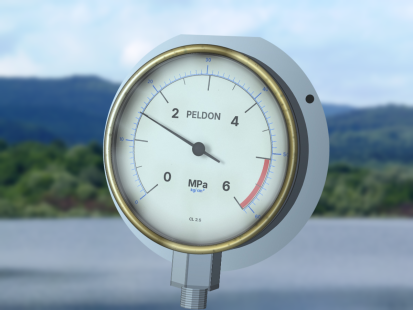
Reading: 1.5MPa
